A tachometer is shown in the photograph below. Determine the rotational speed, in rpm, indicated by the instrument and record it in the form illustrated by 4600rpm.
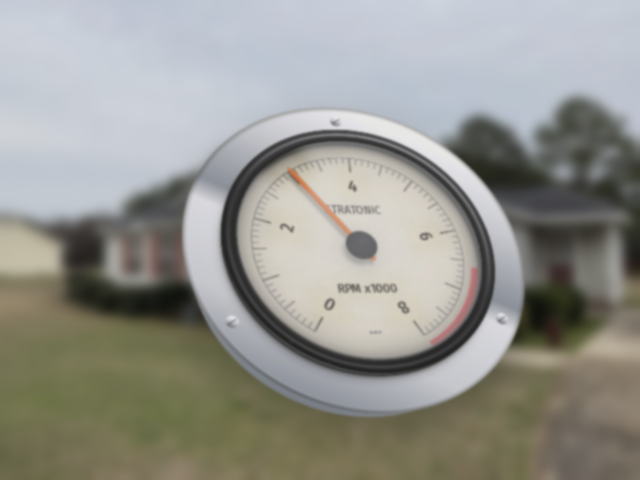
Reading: 3000rpm
